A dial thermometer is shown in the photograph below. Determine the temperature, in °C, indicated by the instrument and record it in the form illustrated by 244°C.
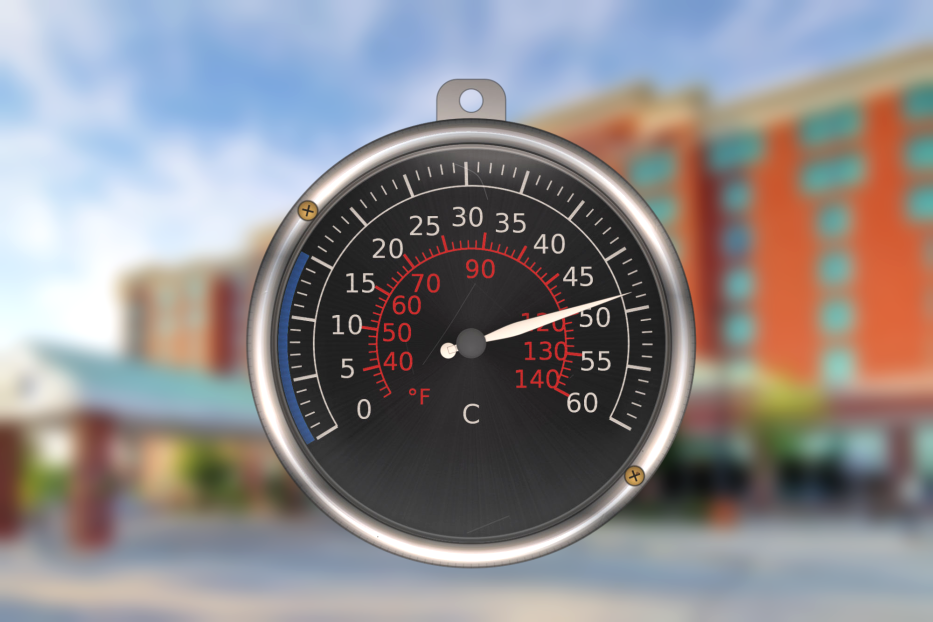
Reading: 48.5°C
